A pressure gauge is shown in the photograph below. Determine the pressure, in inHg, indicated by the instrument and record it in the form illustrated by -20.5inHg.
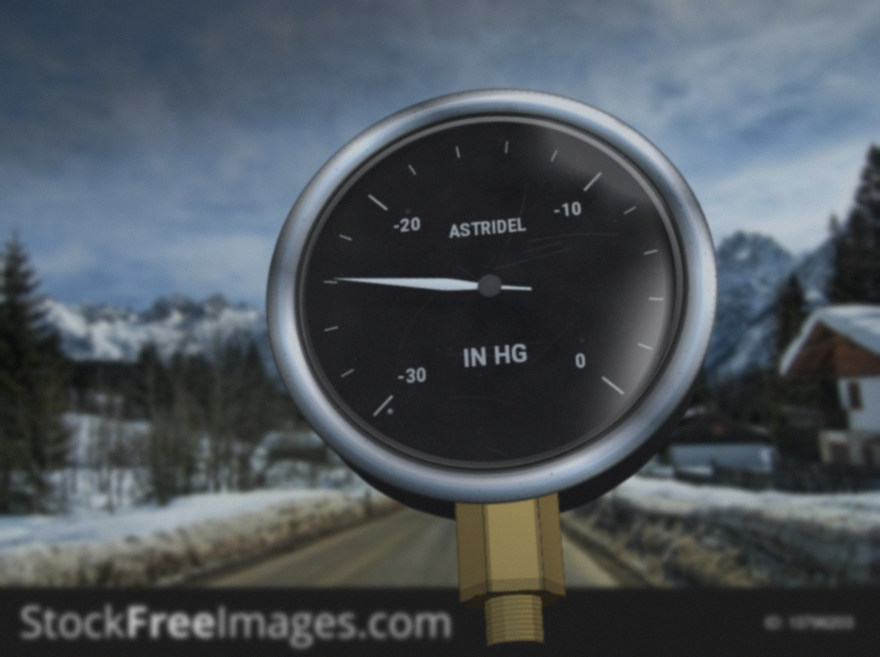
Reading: -24inHg
